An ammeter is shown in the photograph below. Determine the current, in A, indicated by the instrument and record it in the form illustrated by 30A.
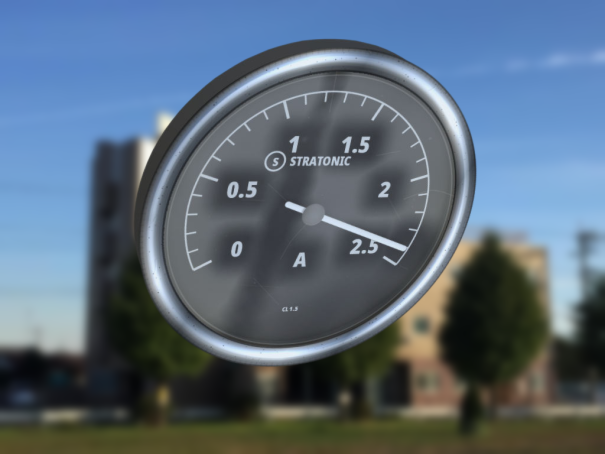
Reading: 2.4A
